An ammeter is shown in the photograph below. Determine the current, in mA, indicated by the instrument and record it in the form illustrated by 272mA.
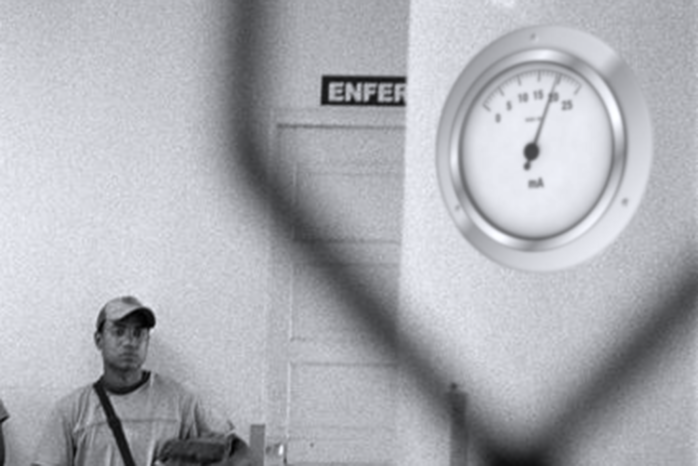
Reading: 20mA
